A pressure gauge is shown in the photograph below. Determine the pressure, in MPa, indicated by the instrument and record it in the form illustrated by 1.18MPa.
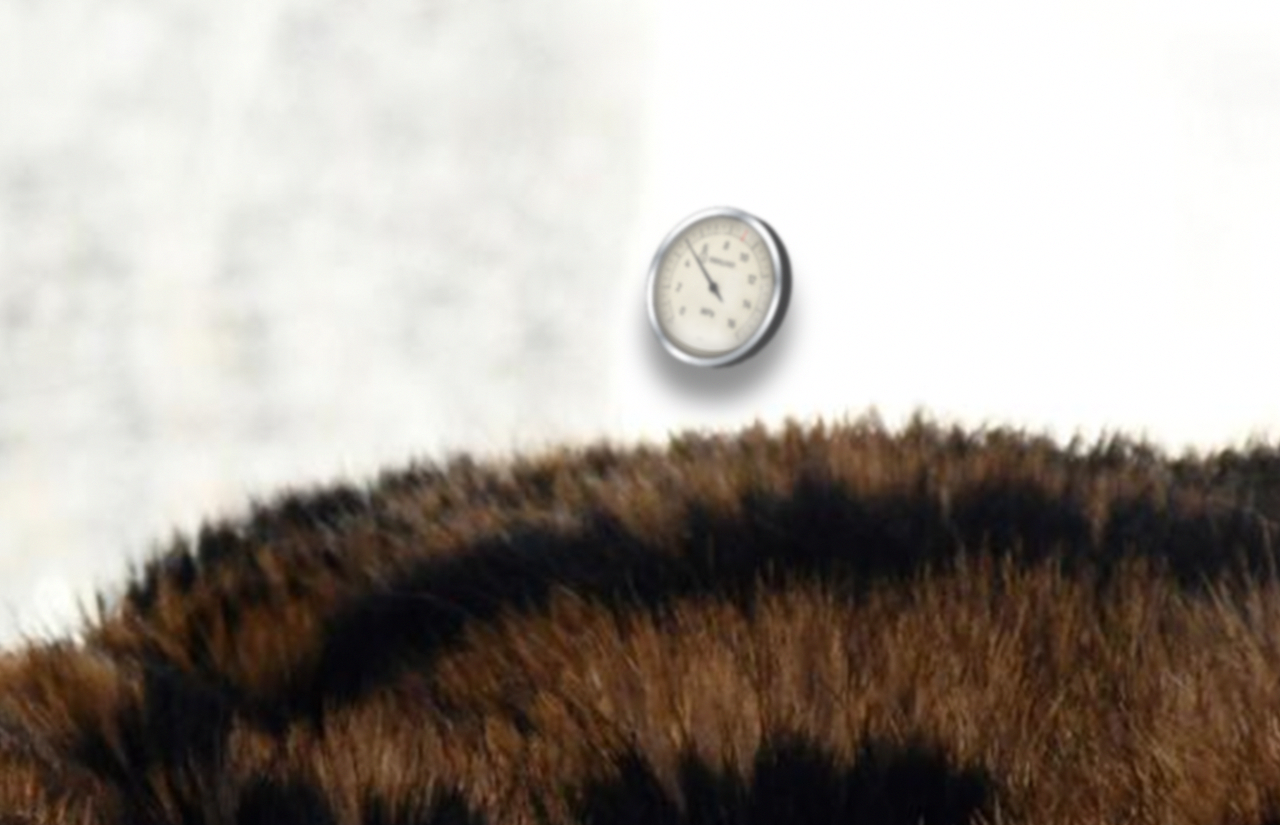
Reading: 5MPa
